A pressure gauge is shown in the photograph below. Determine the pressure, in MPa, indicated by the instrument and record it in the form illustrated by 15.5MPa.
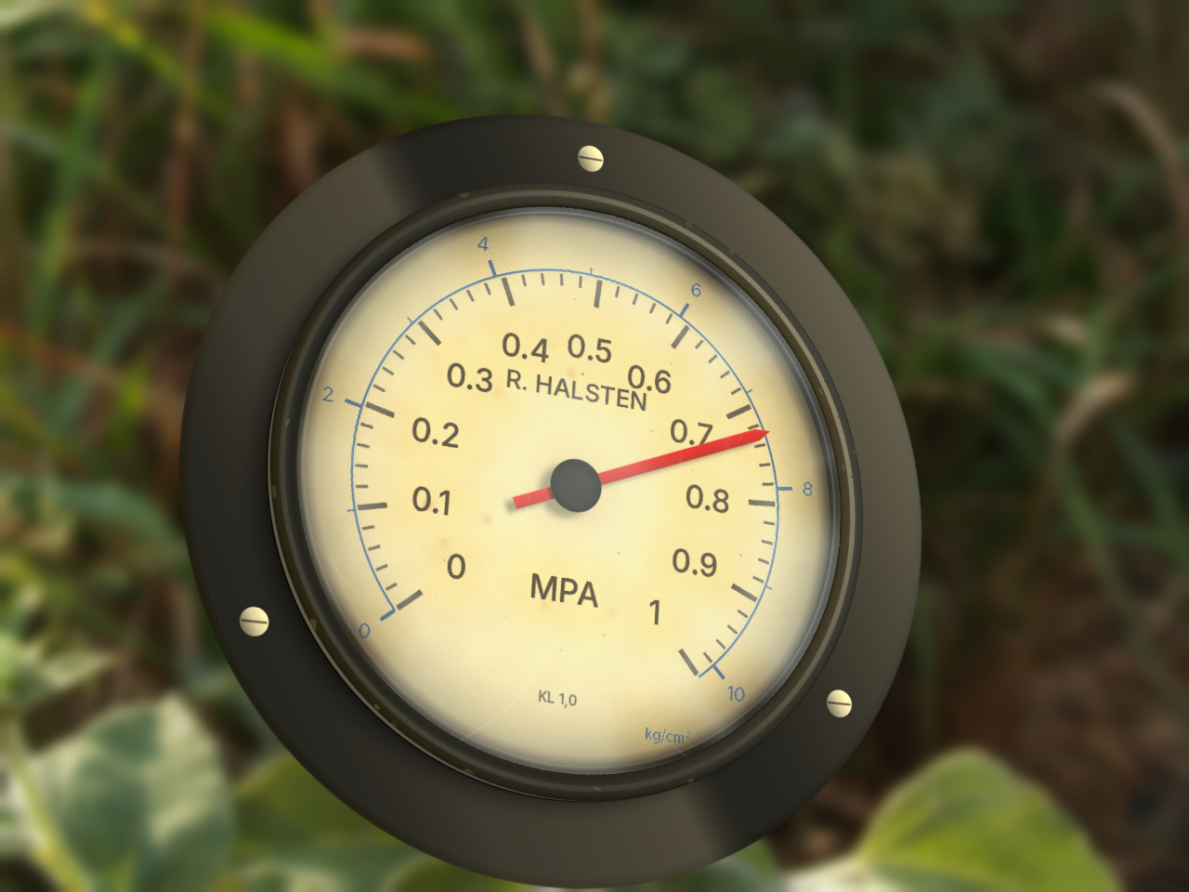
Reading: 0.73MPa
